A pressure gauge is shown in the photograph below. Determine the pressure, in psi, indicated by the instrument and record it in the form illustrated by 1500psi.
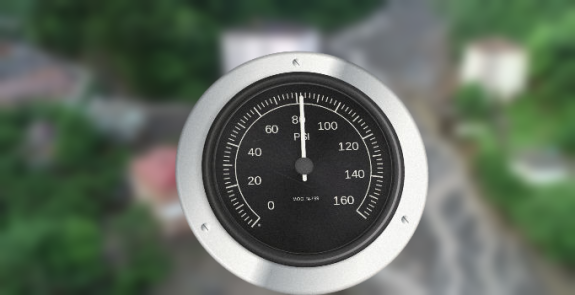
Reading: 82psi
